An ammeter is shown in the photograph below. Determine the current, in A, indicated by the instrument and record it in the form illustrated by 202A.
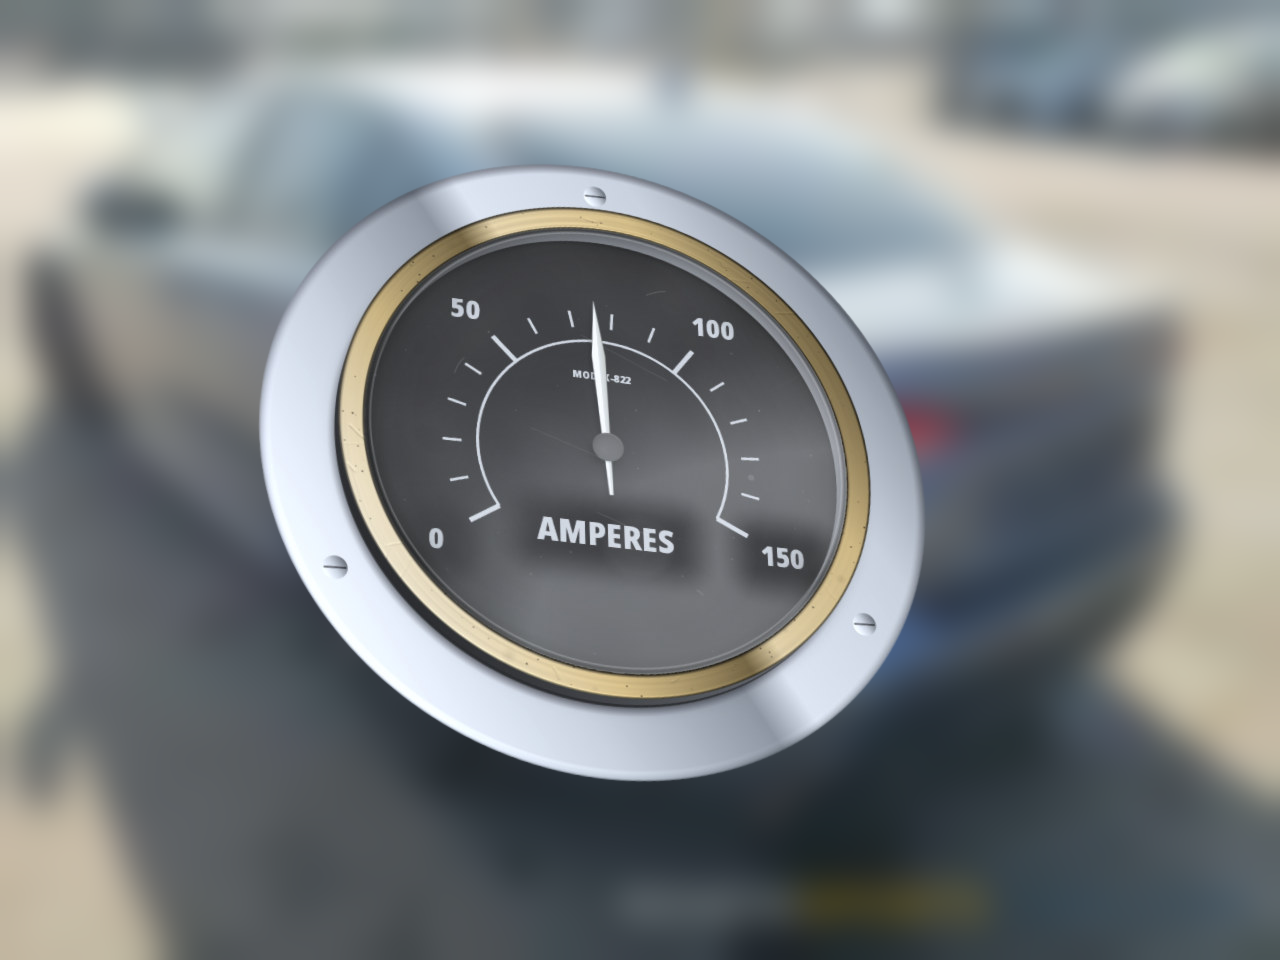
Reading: 75A
